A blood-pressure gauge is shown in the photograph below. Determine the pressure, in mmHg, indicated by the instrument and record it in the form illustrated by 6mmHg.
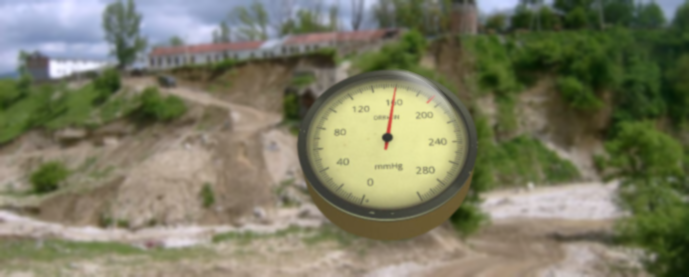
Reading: 160mmHg
